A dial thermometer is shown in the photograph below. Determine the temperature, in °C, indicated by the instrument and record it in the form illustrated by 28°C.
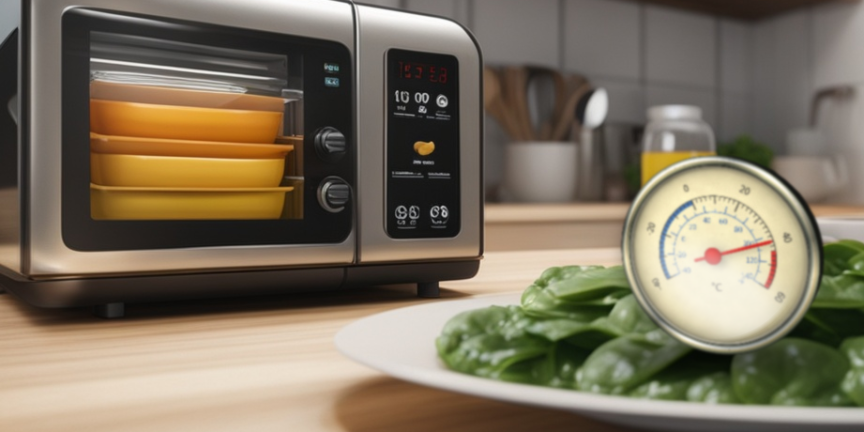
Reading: 40°C
